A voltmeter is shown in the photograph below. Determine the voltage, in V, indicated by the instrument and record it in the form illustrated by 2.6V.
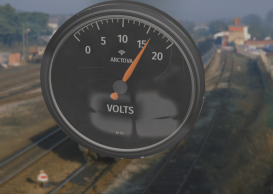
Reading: 16V
